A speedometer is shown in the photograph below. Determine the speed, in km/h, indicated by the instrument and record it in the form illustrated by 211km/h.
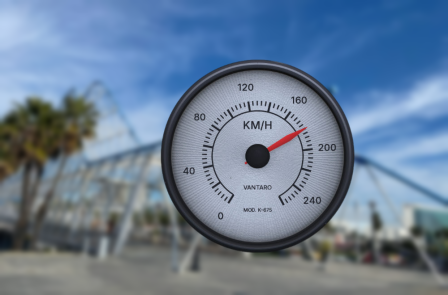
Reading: 180km/h
